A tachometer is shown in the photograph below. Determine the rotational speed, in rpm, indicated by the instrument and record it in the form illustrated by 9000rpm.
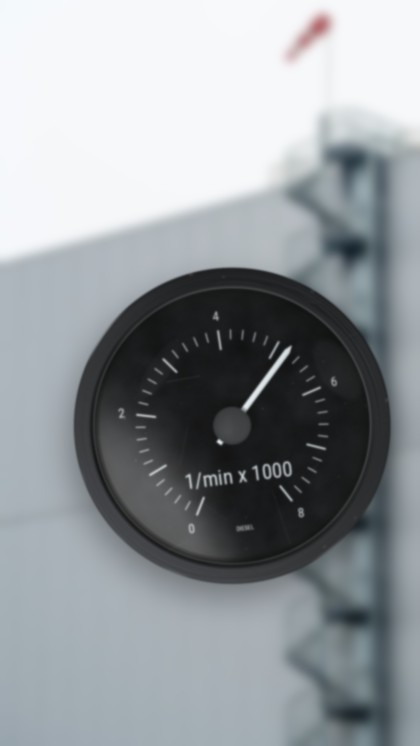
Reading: 5200rpm
